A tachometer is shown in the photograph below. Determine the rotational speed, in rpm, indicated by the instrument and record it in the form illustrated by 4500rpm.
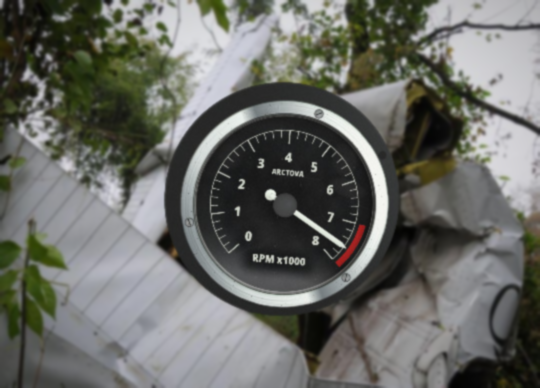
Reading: 7600rpm
